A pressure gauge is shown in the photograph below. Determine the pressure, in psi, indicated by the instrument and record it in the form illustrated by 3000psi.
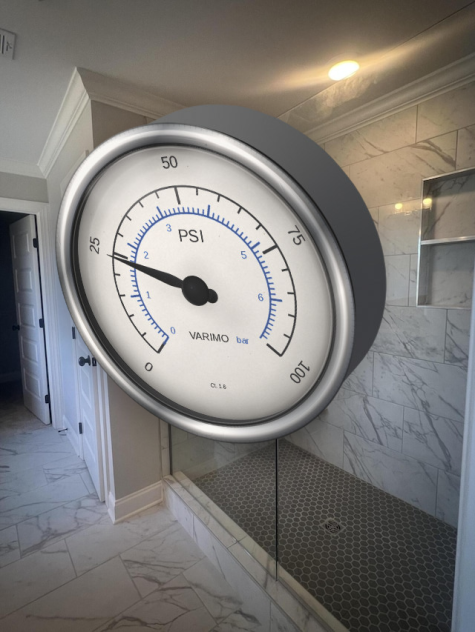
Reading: 25psi
